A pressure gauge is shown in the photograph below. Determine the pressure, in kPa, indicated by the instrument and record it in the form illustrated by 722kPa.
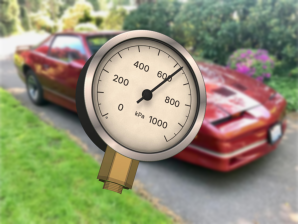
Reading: 625kPa
